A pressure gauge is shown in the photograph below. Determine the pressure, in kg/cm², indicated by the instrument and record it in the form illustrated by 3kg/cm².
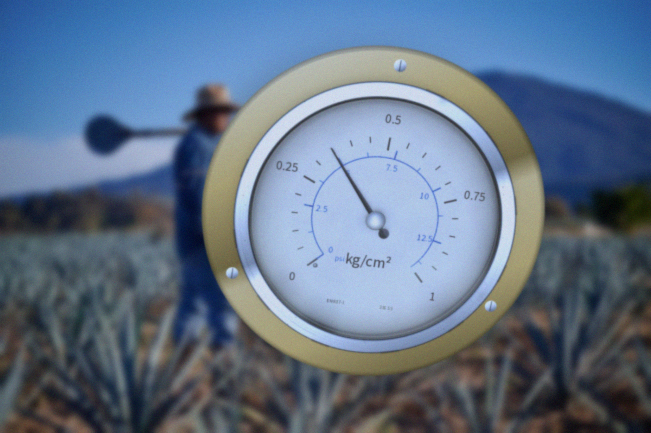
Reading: 0.35kg/cm²
